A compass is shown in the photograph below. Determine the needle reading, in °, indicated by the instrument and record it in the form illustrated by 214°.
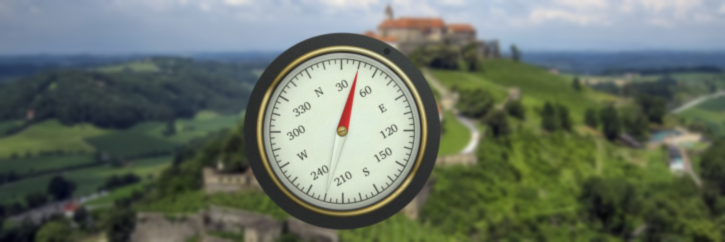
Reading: 45°
